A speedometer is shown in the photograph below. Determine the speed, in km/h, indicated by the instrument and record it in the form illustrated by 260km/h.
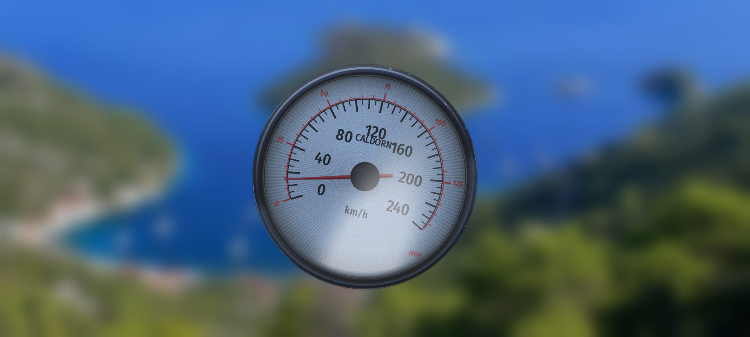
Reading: 15km/h
